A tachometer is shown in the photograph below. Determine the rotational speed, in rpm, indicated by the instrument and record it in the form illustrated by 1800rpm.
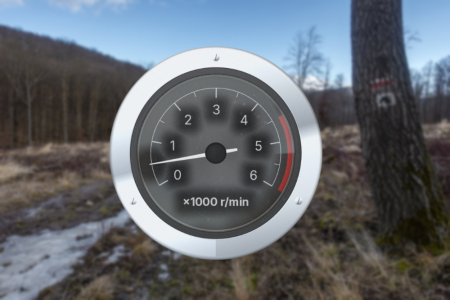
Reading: 500rpm
